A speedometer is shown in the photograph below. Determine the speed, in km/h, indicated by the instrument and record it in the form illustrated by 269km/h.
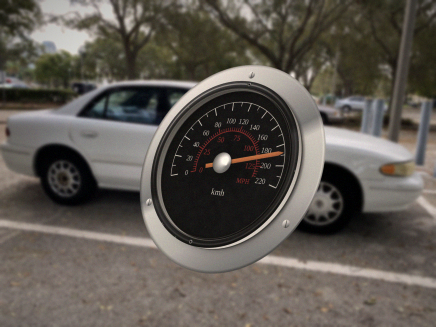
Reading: 190km/h
